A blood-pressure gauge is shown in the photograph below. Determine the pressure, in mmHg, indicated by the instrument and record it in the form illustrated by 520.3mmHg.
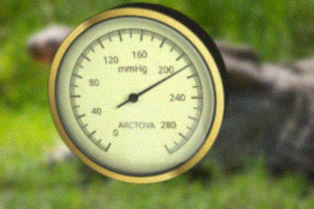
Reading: 210mmHg
